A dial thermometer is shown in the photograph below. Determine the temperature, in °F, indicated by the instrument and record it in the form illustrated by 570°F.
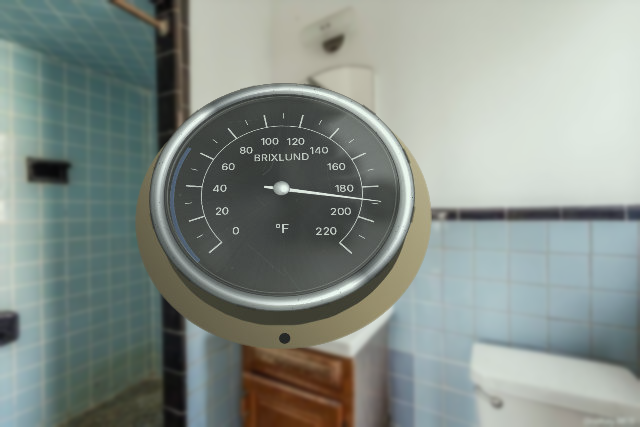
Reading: 190°F
